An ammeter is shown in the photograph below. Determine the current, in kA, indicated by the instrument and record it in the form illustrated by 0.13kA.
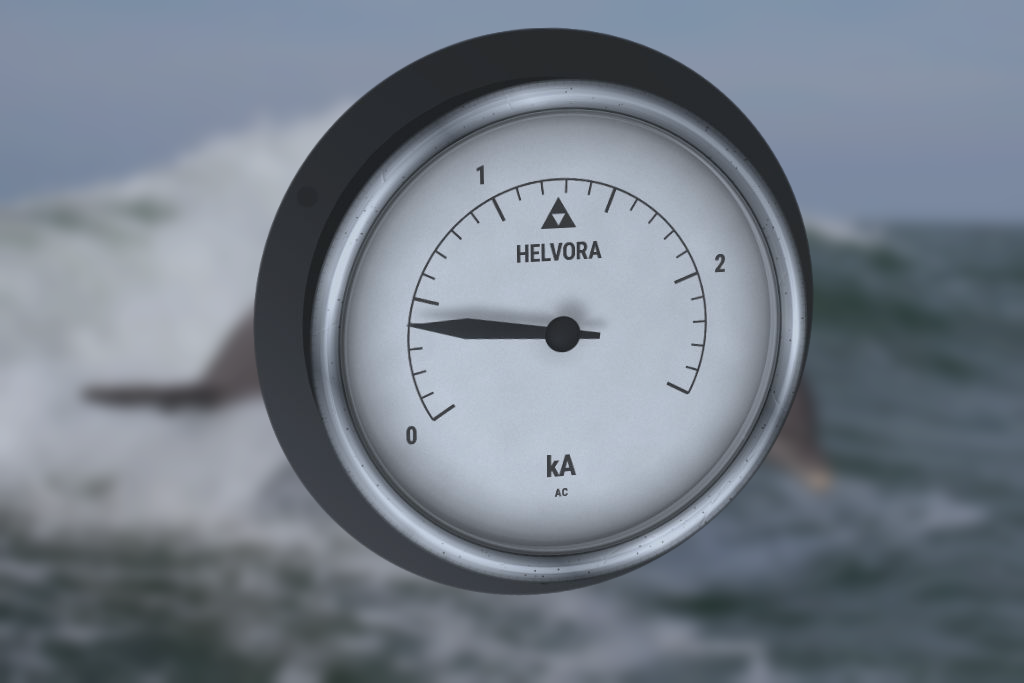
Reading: 0.4kA
